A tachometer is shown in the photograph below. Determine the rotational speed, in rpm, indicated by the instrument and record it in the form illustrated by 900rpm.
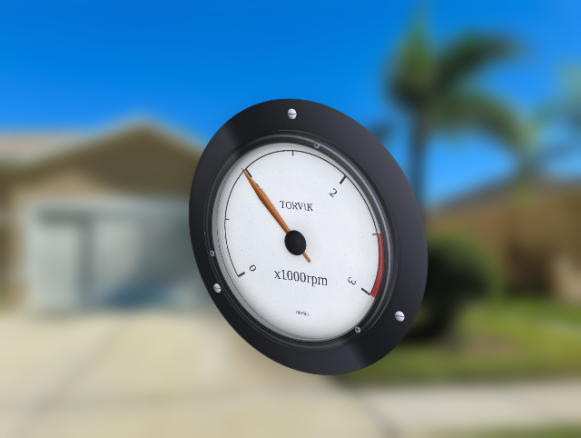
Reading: 1000rpm
